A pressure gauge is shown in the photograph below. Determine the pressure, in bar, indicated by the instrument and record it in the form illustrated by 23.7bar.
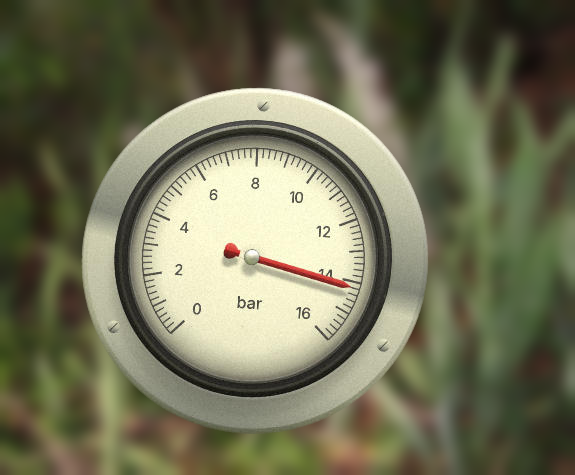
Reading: 14.2bar
